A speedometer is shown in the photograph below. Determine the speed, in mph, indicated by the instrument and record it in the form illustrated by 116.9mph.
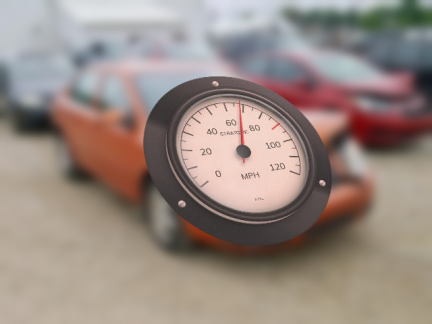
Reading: 67.5mph
